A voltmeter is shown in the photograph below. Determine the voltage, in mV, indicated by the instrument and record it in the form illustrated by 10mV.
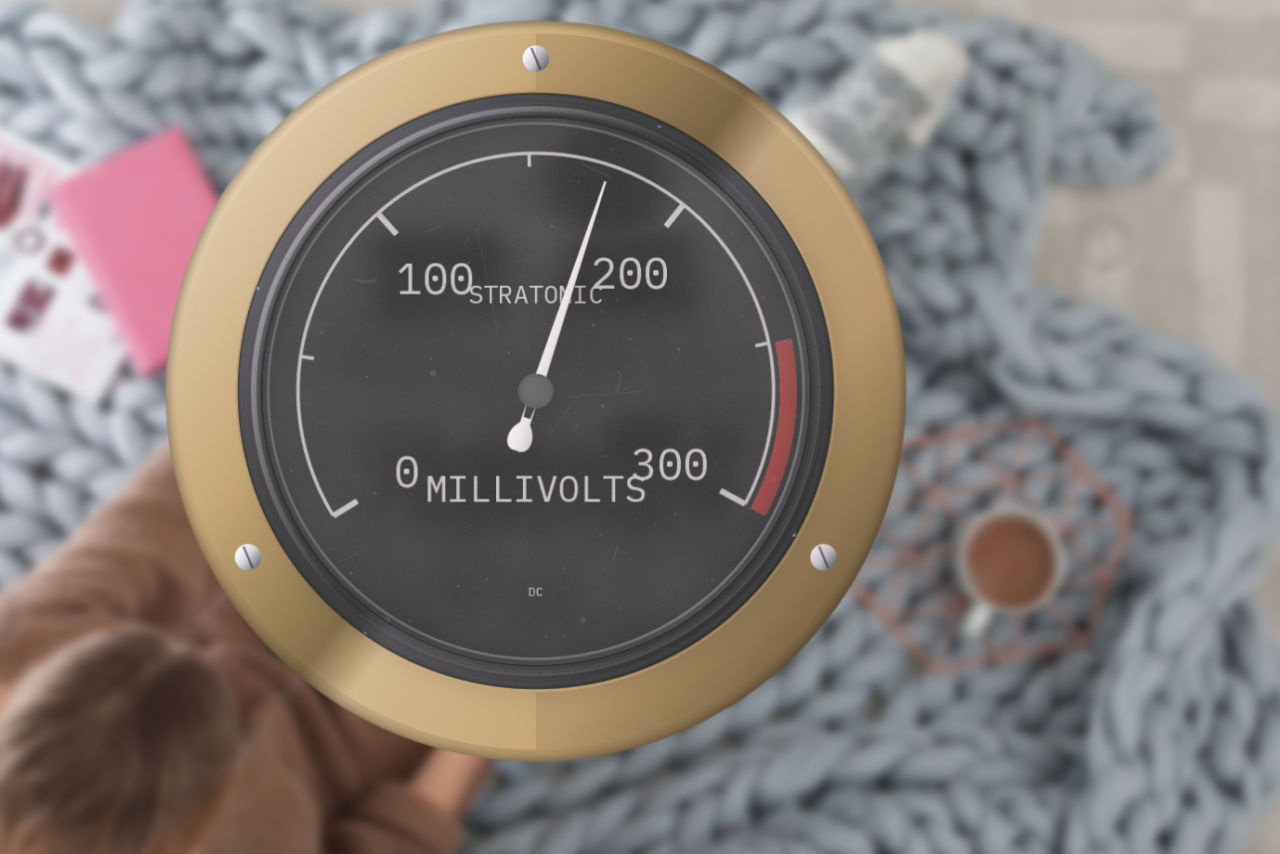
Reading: 175mV
